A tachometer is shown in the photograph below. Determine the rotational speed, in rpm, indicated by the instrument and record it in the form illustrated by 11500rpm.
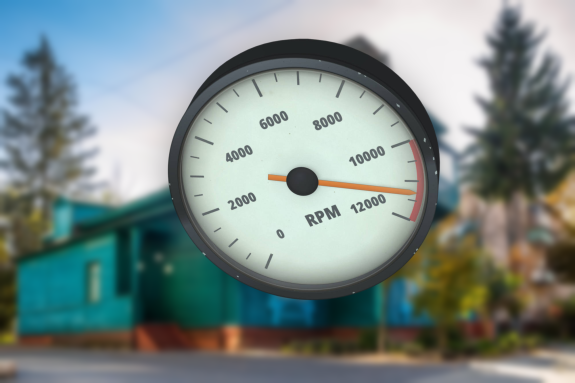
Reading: 11250rpm
